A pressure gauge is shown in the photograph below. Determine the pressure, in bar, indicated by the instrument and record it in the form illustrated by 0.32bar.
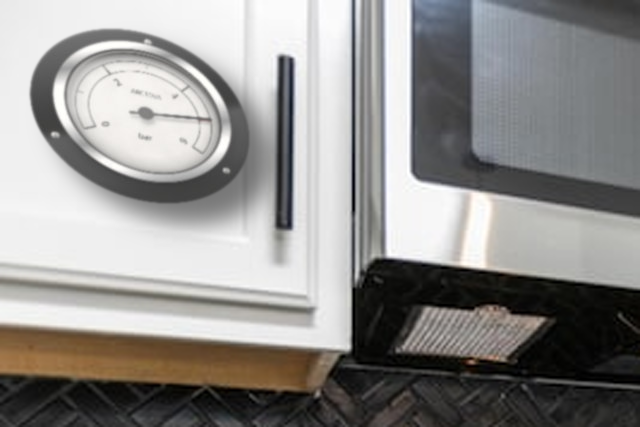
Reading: 5bar
